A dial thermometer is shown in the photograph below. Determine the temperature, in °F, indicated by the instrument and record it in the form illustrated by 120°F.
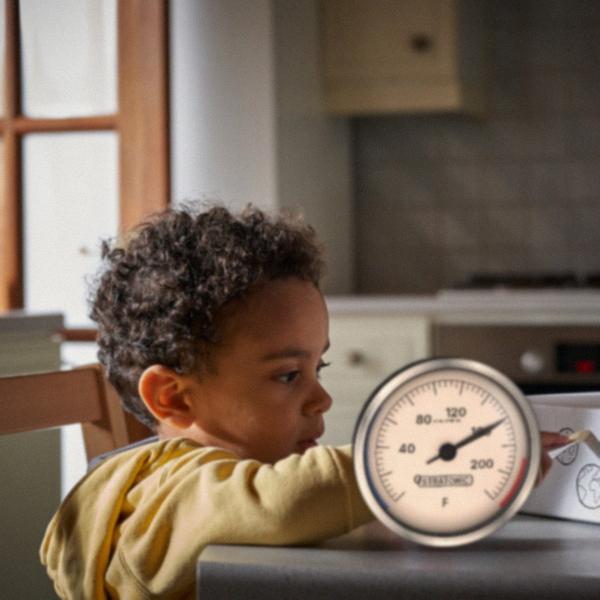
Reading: 160°F
